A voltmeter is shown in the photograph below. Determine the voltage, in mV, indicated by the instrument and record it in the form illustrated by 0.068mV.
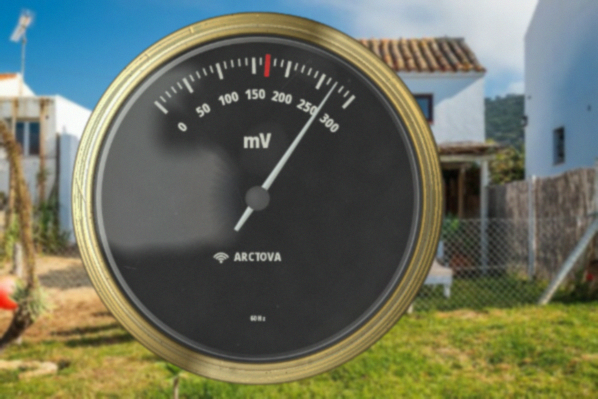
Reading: 270mV
